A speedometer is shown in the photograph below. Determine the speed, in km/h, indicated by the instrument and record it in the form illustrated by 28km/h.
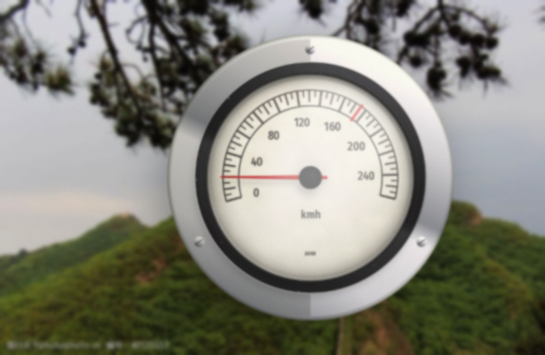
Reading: 20km/h
